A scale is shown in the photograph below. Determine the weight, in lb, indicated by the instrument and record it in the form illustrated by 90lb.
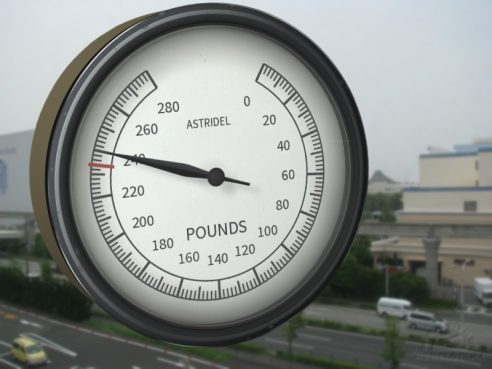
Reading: 240lb
